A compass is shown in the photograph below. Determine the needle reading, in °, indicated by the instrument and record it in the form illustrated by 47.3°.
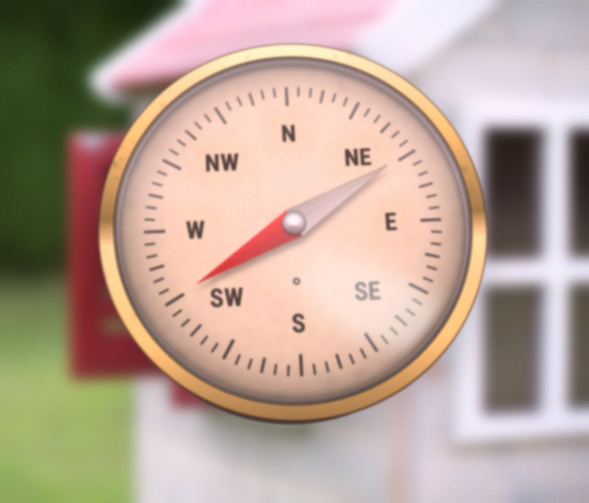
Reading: 240°
